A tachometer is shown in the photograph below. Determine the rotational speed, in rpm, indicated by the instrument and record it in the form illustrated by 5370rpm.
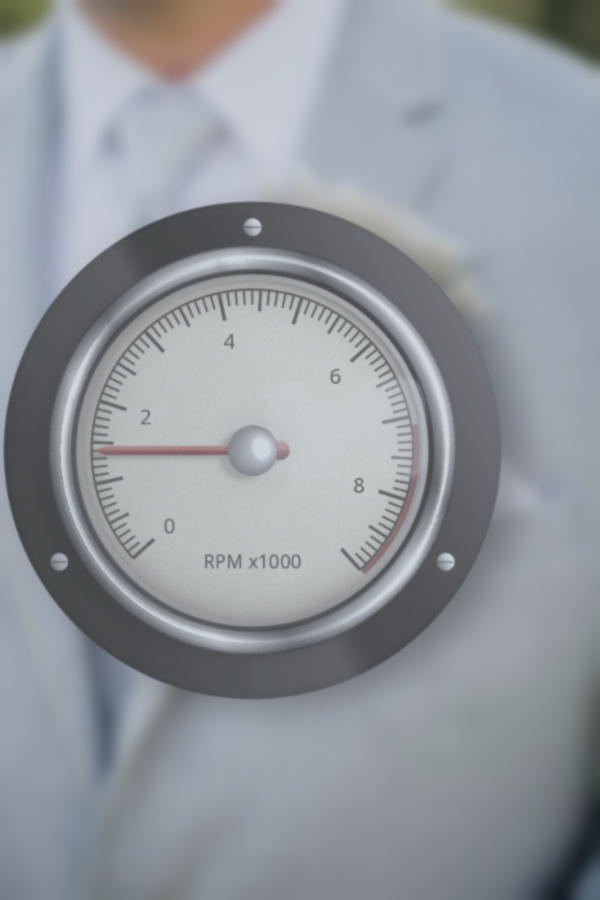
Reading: 1400rpm
